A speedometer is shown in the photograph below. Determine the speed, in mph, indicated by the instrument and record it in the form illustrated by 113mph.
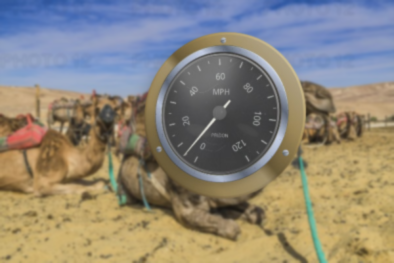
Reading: 5mph
